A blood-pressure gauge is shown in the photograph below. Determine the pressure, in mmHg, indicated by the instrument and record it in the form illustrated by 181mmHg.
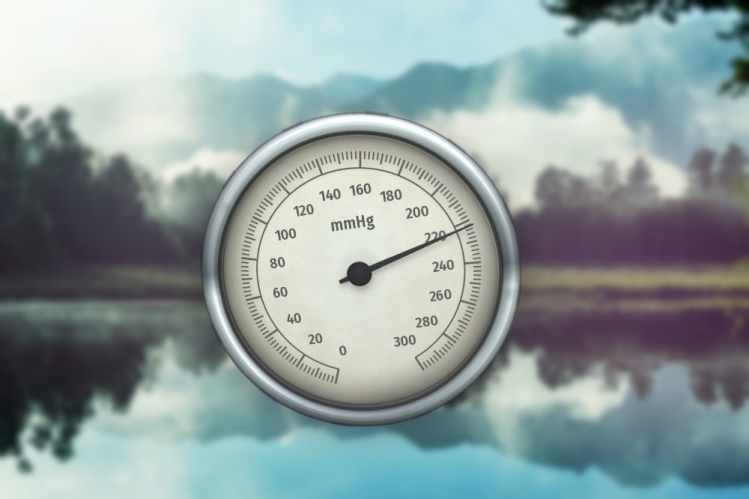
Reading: 222mmHg
